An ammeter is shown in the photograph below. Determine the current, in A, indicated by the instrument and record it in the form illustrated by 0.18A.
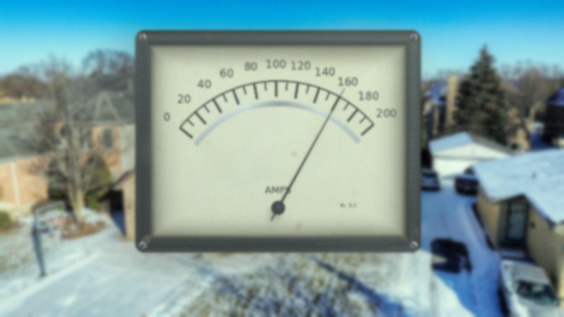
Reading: 160A
